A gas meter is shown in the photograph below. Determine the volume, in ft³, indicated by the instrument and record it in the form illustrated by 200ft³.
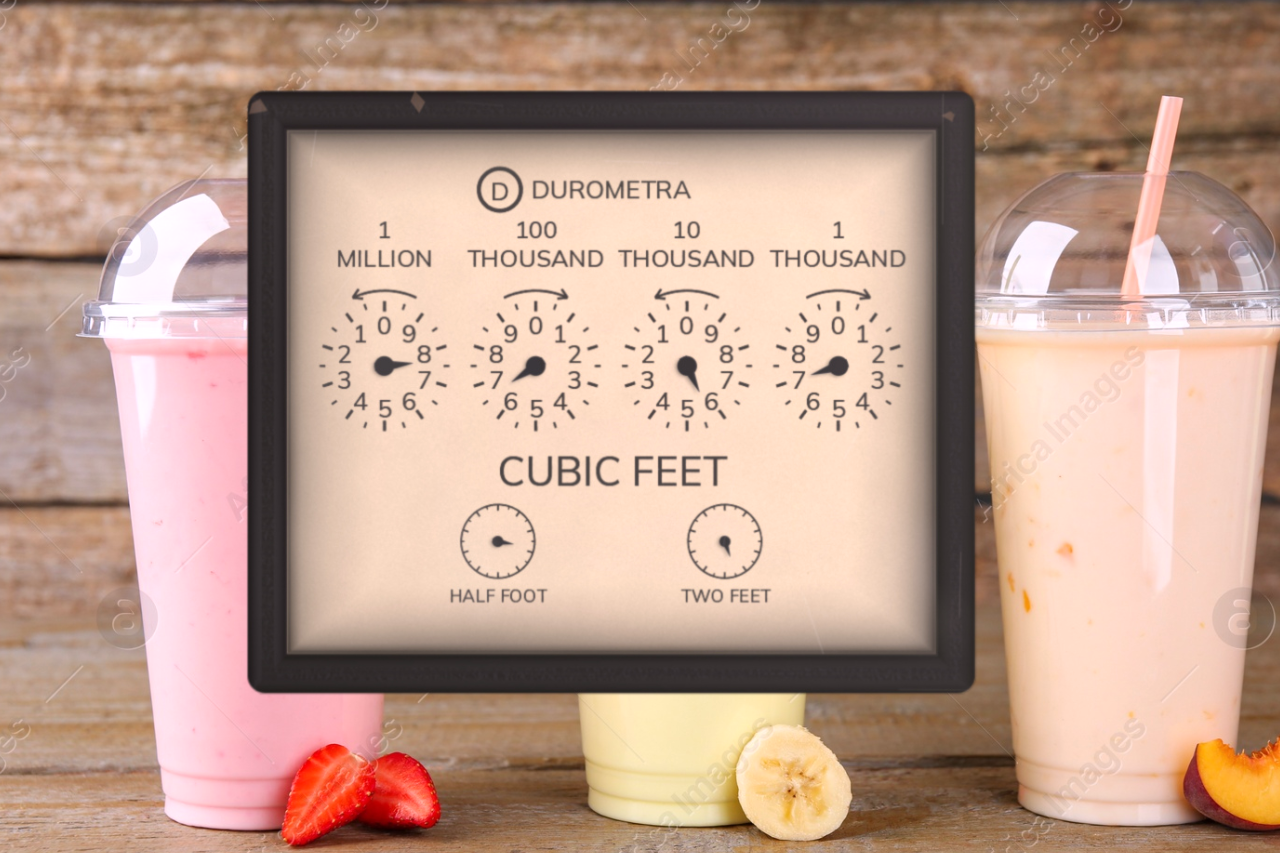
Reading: 765700ft³
